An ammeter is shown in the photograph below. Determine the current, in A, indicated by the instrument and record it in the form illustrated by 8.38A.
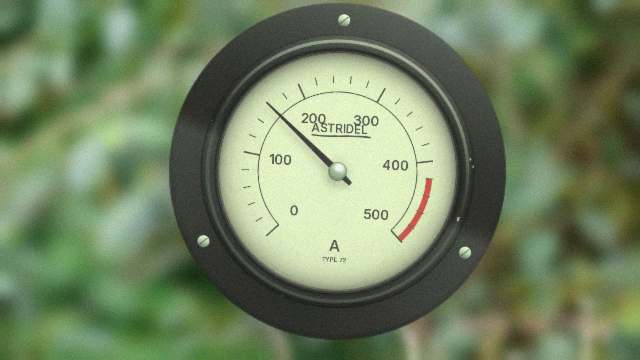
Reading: 160A
